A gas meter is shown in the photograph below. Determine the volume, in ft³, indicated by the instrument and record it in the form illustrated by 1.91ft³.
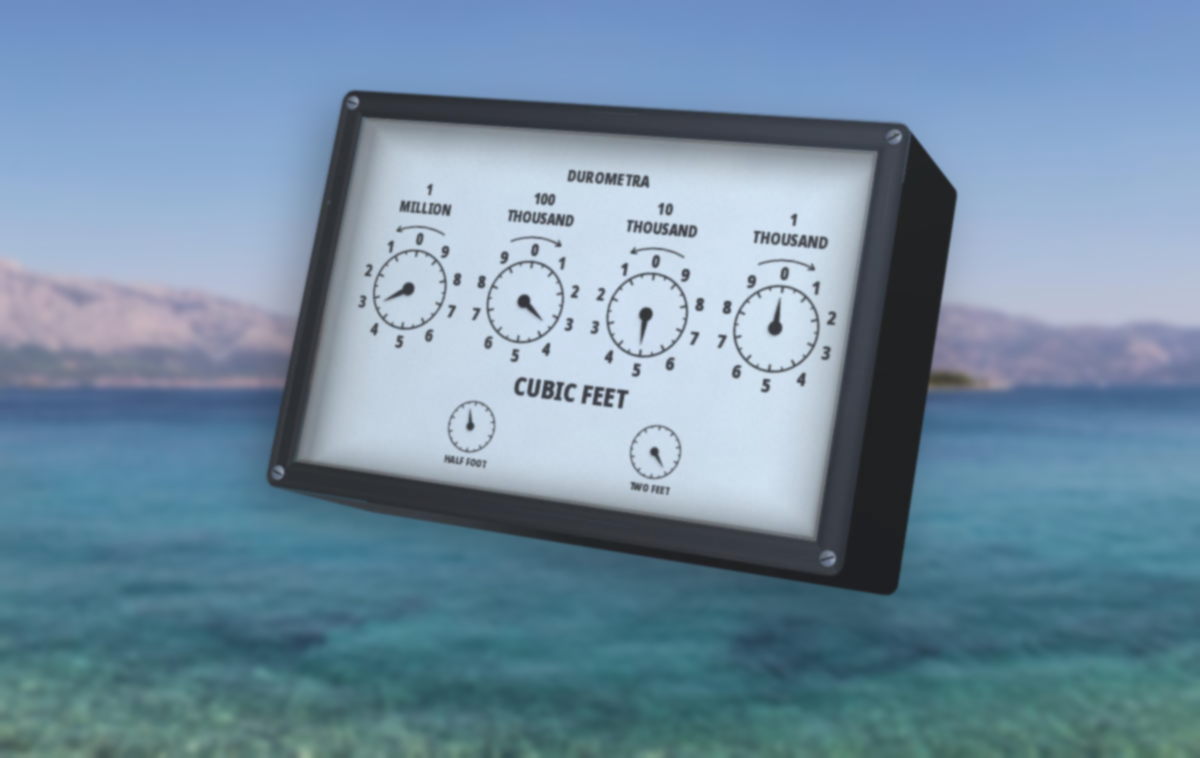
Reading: 335000ft³
